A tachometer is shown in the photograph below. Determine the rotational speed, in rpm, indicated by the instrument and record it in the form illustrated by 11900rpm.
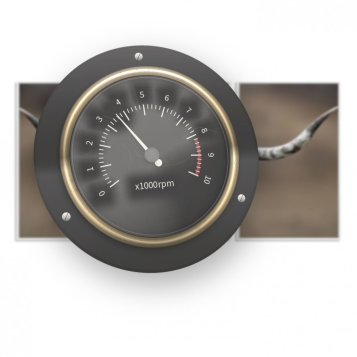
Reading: 3600rpm
